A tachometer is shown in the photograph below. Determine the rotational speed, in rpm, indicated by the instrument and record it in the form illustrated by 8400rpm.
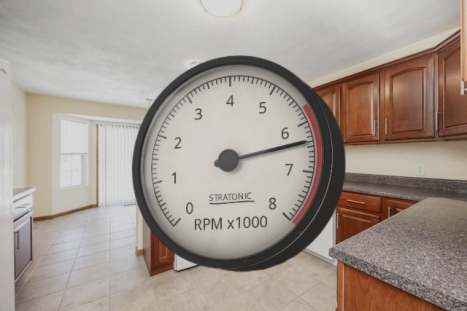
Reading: 6400rpm
